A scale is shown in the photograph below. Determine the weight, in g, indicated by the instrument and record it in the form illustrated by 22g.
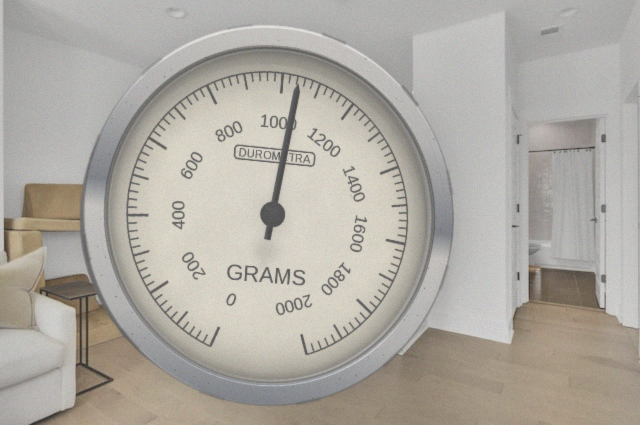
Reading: 1040g
